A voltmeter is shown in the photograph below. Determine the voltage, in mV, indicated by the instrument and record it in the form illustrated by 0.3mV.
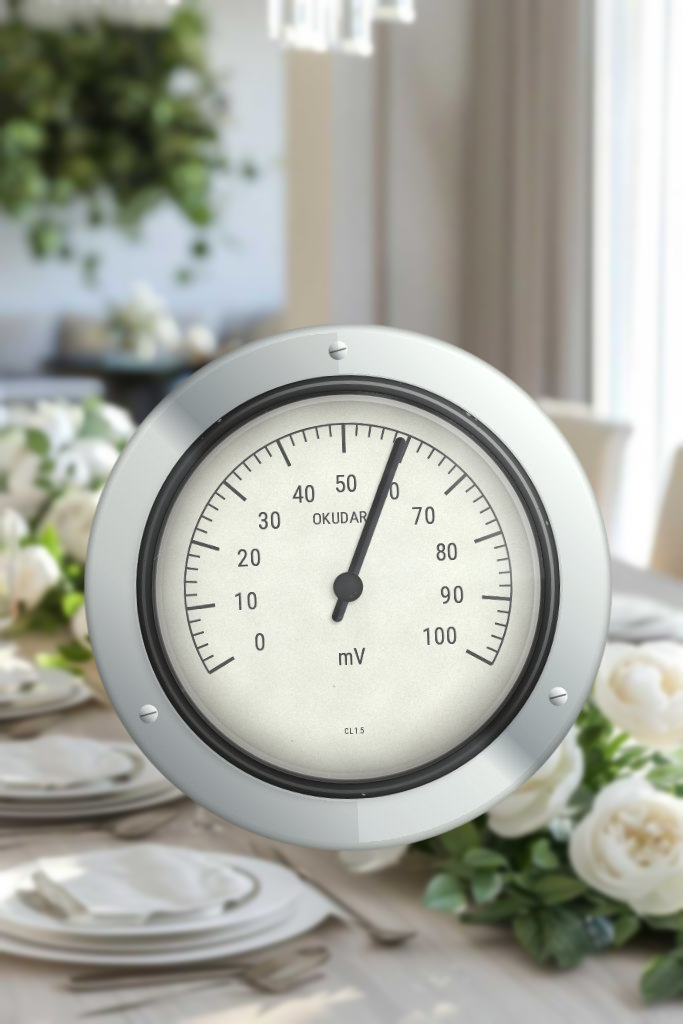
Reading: 59mV
